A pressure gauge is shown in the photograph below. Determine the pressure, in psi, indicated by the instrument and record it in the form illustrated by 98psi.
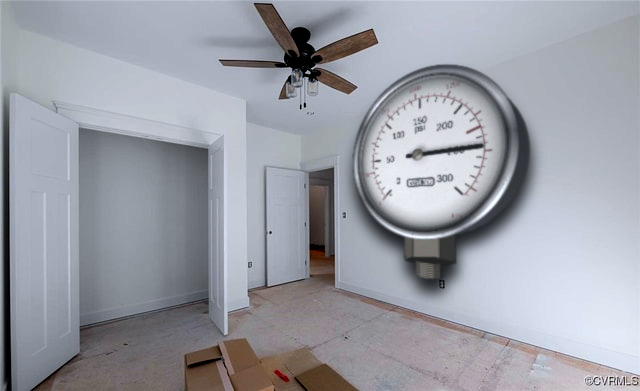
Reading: 250psi
